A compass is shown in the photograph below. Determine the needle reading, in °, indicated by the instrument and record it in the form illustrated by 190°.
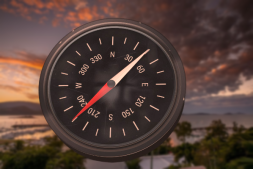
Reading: 225°
